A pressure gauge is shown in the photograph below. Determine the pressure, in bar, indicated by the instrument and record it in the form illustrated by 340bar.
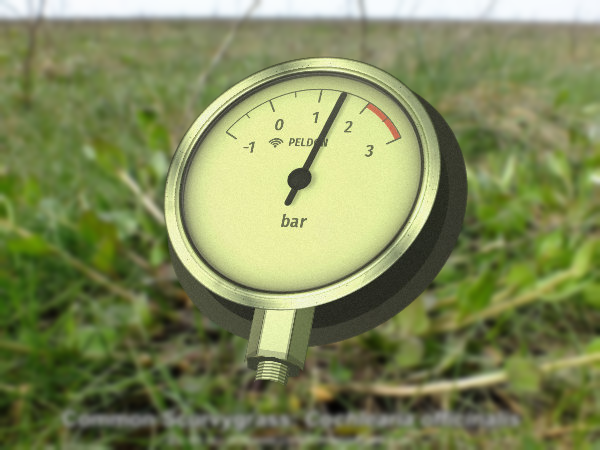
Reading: 1.5bar
